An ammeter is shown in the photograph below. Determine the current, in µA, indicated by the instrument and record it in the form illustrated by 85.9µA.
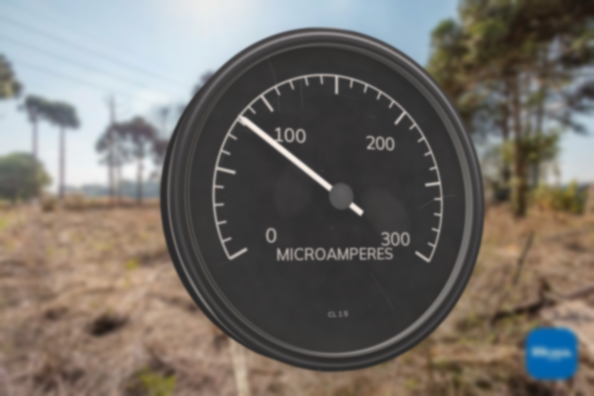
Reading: 80µA
